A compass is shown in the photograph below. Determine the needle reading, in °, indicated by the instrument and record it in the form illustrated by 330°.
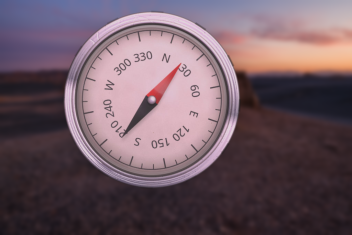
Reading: 20°
